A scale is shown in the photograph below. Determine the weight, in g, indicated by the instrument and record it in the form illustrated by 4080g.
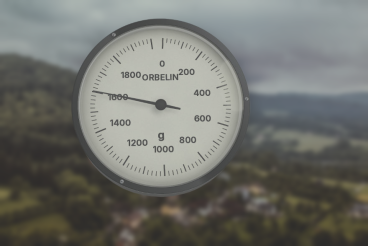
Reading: 1600g
